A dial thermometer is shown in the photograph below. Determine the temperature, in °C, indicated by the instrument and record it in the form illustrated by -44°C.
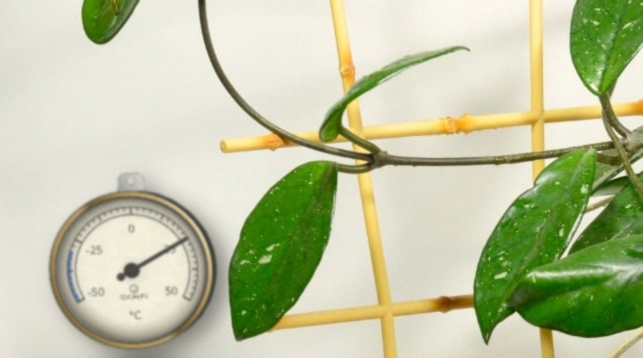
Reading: 25°C
